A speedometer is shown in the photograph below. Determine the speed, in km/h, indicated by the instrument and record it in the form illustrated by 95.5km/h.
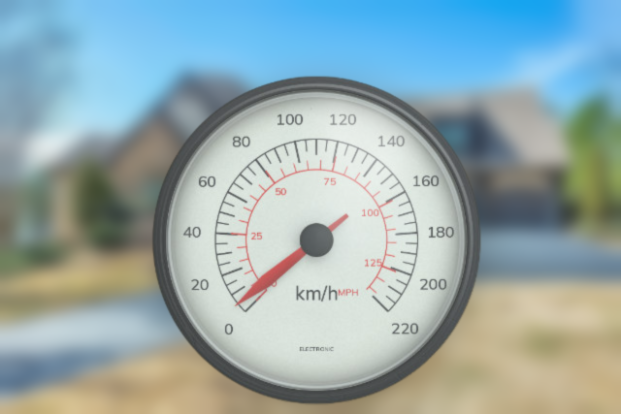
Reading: 5km/h
